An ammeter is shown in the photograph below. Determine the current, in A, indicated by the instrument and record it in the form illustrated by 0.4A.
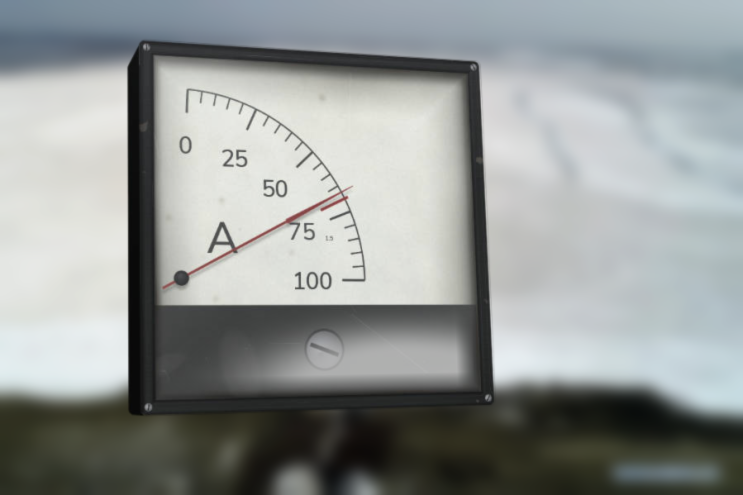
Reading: 67.5A
